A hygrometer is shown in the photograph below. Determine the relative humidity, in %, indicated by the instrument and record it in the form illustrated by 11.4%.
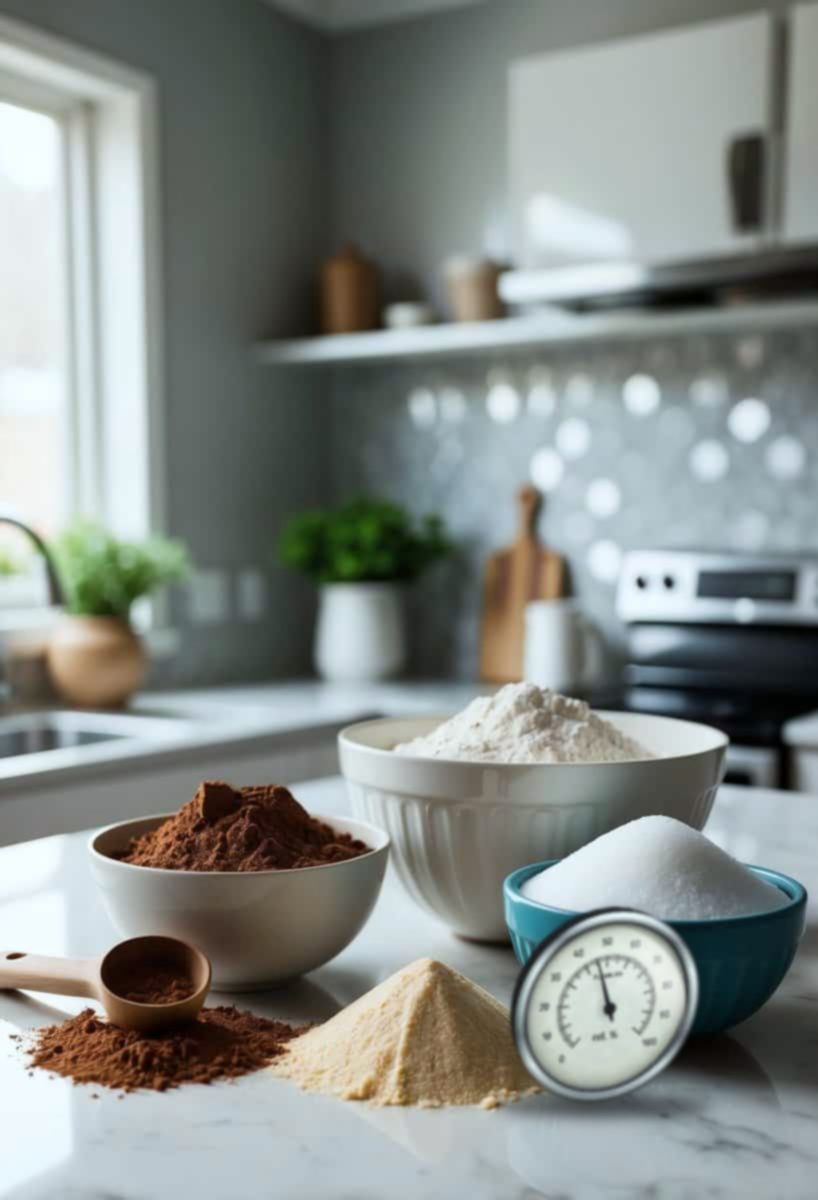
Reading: 45%
